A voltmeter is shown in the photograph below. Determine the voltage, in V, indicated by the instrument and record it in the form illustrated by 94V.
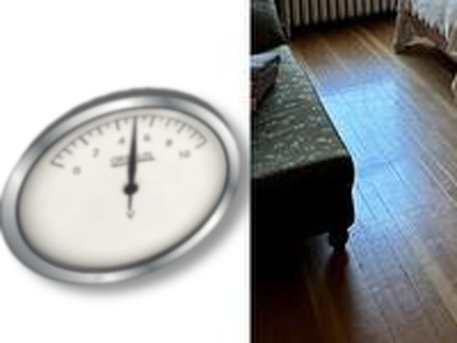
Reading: 5V
